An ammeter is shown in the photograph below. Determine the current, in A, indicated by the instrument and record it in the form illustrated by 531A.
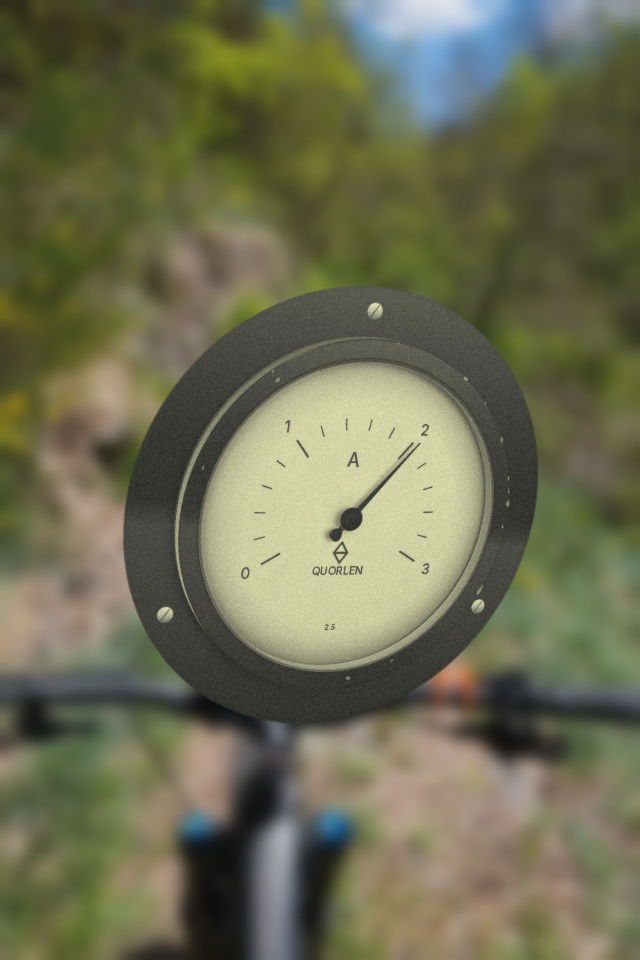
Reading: 2A
